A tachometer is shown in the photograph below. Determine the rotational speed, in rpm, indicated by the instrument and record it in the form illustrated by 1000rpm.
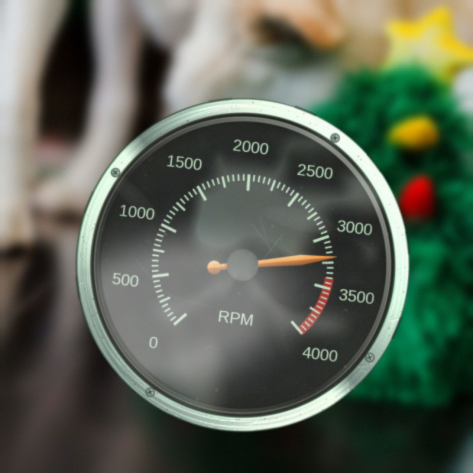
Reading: 3200rpm
